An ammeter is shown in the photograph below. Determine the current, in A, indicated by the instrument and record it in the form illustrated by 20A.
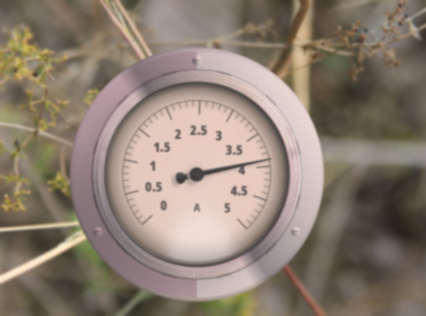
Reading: 3.9A
